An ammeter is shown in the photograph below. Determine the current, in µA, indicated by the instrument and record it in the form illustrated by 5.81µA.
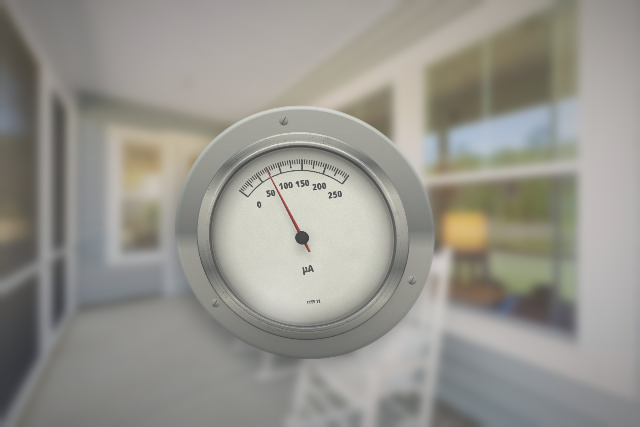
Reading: 75µA
